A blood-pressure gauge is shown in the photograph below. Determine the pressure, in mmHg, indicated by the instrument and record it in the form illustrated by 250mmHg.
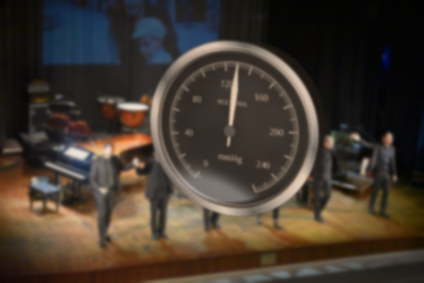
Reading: 130mmHg
